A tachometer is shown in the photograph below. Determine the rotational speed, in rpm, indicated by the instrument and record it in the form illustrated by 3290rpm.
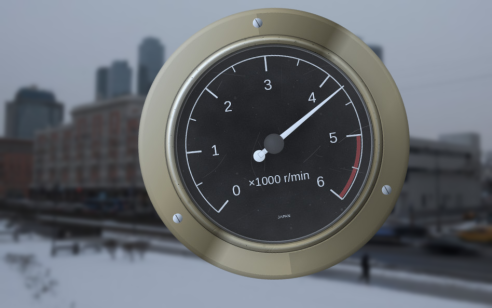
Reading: 4250rpm
